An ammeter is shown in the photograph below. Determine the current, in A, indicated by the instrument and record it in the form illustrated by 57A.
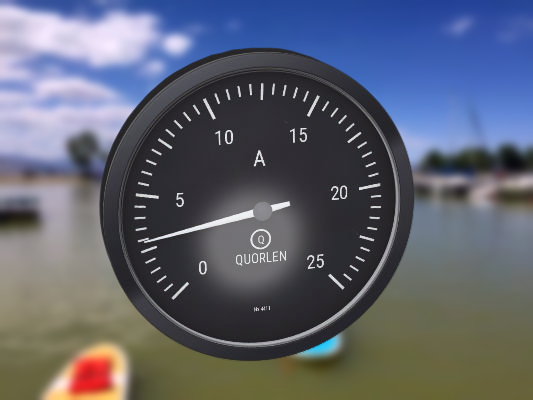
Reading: 3A
